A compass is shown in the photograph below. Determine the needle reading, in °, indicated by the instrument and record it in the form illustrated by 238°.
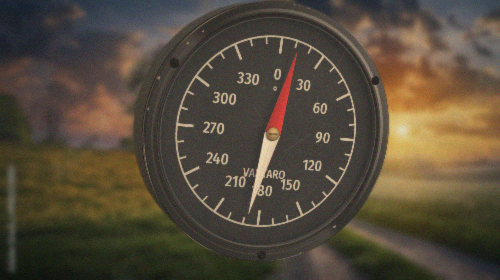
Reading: 10°
